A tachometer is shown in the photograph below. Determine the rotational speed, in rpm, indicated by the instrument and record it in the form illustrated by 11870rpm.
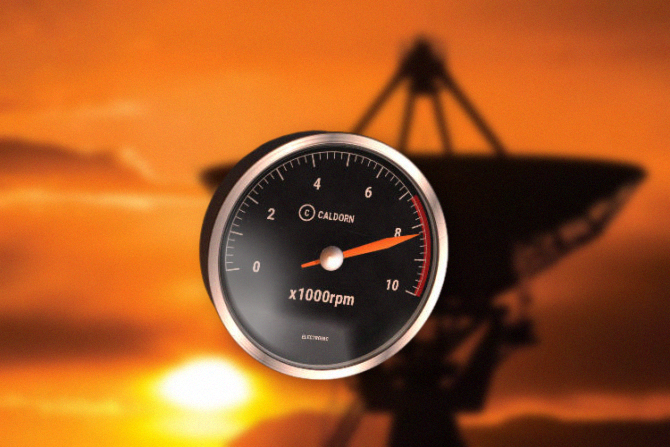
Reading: 8200rpm
